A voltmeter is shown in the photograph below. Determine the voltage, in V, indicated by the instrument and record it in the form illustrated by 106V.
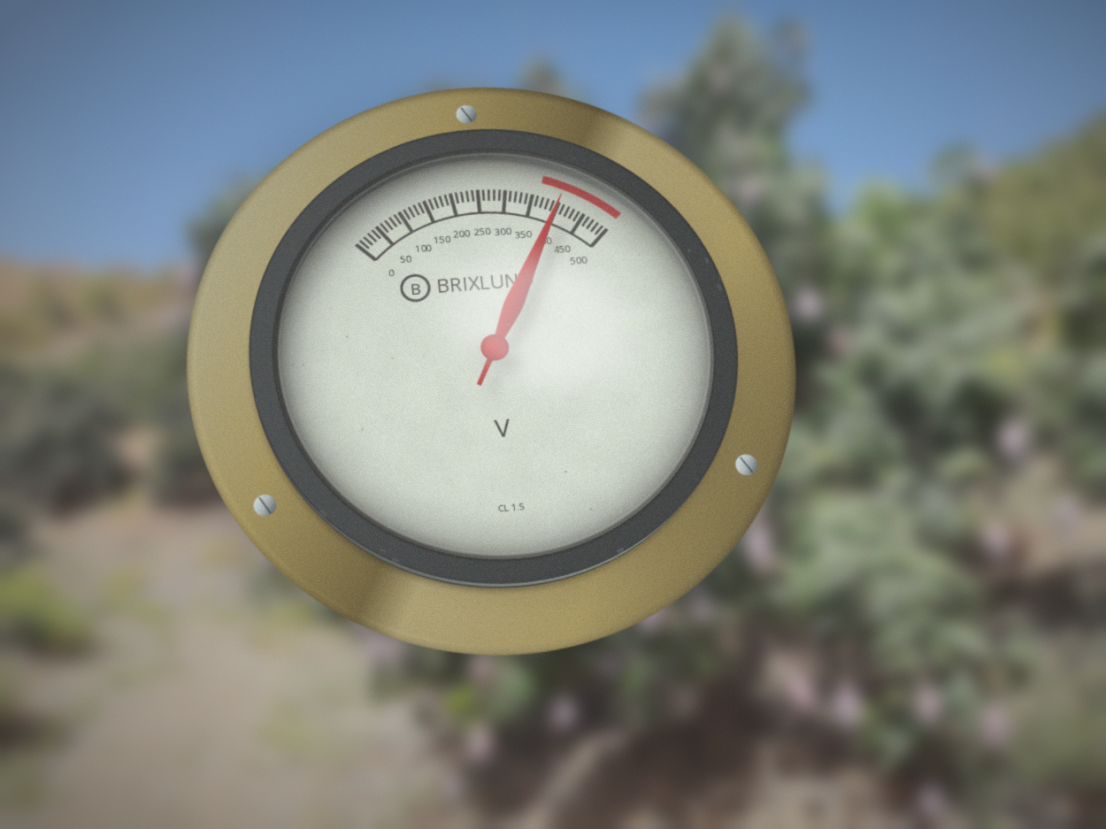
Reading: 400V
